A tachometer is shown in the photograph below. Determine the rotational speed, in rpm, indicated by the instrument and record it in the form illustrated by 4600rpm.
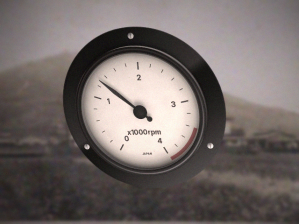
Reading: 1300rpm
